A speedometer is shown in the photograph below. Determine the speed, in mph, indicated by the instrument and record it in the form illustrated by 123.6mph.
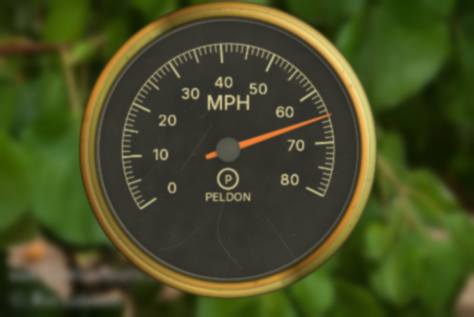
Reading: 65mph
